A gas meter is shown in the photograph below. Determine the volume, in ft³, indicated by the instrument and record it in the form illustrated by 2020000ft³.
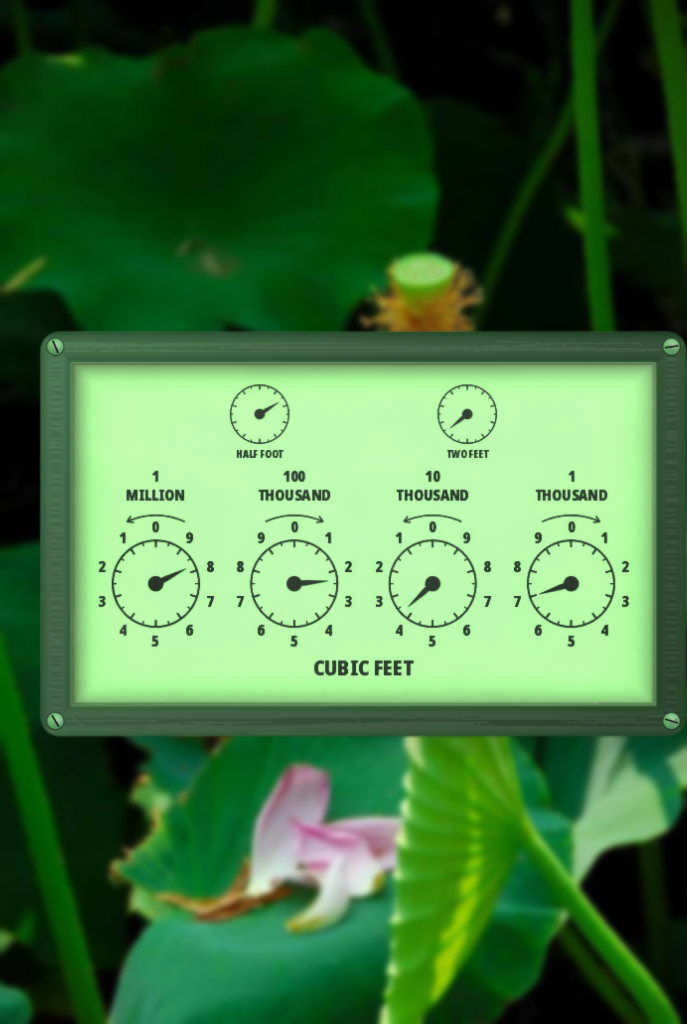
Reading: 823700ft³
